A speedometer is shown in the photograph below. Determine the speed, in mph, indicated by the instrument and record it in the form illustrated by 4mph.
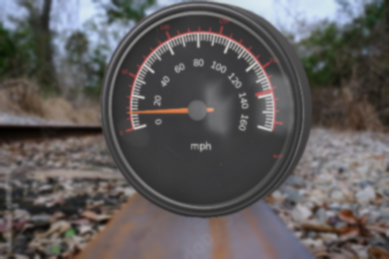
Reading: 10mph
